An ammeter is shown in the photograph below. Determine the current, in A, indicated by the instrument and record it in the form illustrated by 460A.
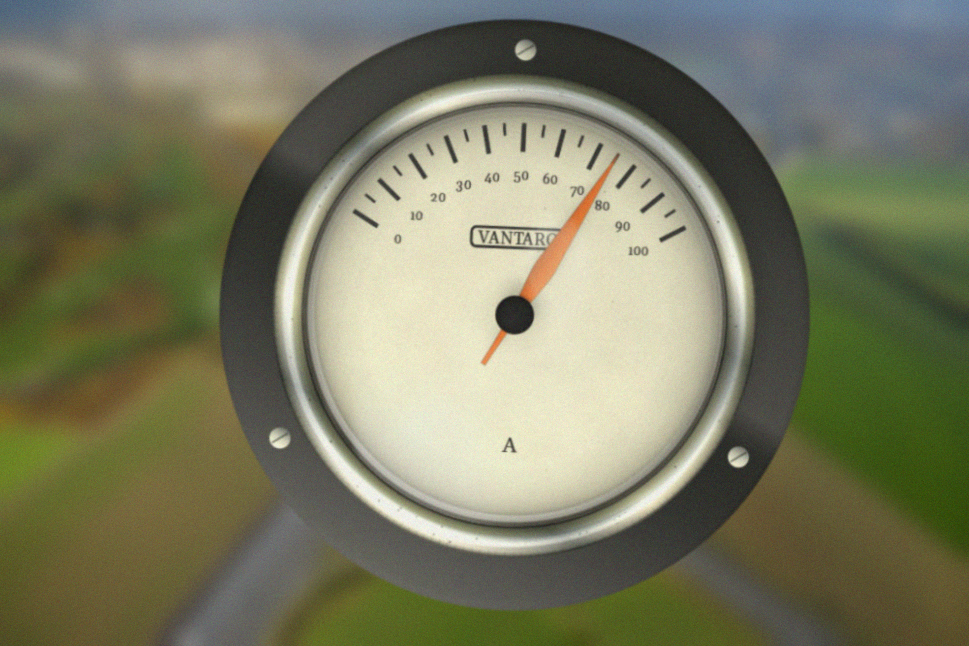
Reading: 75A
